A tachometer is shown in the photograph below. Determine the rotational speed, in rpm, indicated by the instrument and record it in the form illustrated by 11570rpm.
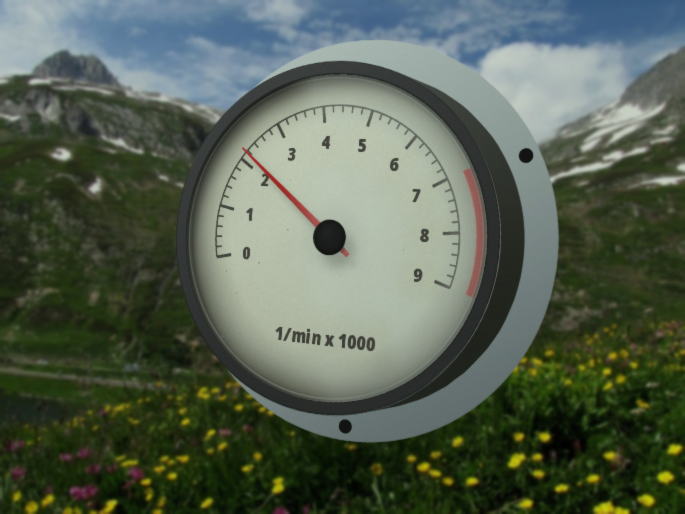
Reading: 2200rpm
